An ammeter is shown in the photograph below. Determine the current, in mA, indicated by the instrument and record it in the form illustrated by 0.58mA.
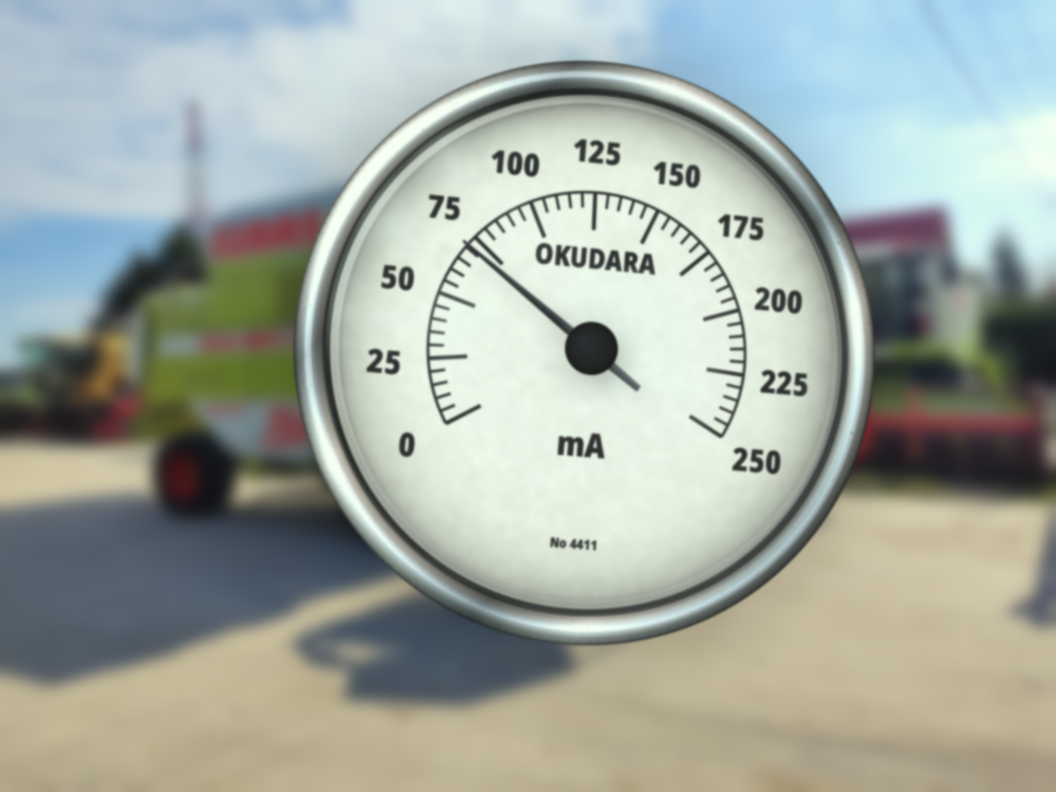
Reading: 70mA
